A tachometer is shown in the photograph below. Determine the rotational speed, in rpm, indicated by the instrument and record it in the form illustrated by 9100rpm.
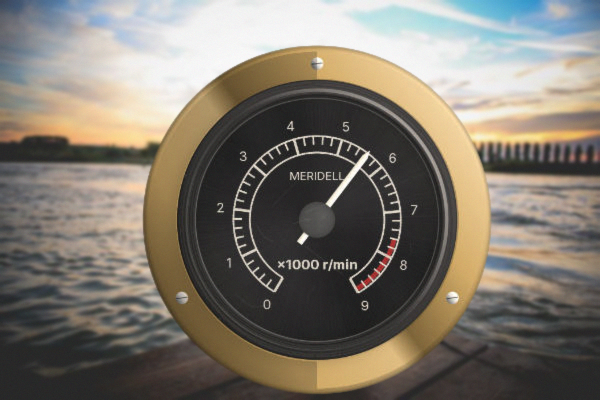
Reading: 5600rpm
